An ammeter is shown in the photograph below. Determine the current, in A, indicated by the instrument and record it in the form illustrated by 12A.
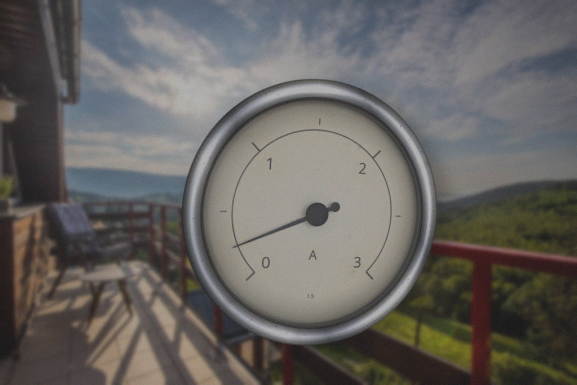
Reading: 0.25A
